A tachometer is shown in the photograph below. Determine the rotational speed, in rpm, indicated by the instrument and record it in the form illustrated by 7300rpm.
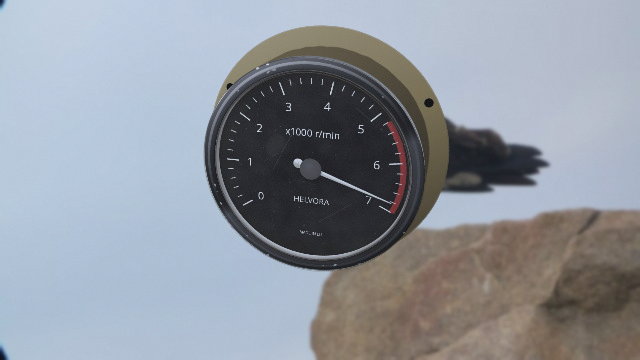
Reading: 6800rpm
